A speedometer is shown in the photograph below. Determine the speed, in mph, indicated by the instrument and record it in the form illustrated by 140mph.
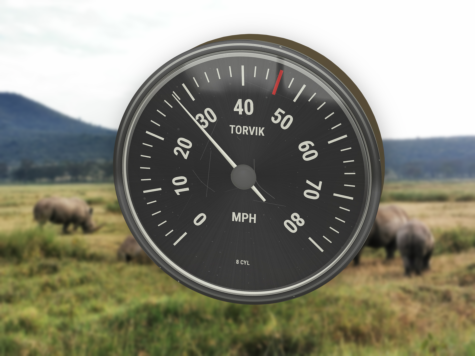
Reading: 28mph
